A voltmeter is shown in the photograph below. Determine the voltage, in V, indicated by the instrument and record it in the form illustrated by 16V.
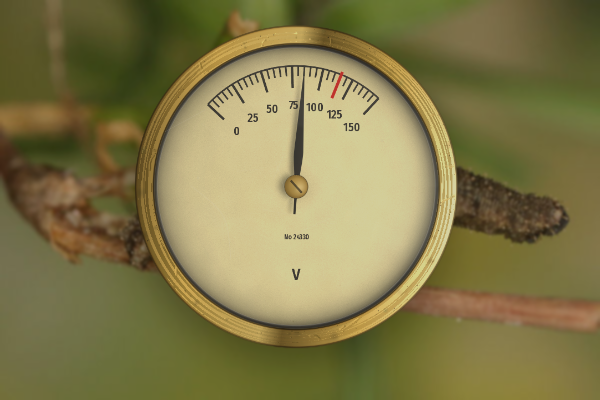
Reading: 85V
